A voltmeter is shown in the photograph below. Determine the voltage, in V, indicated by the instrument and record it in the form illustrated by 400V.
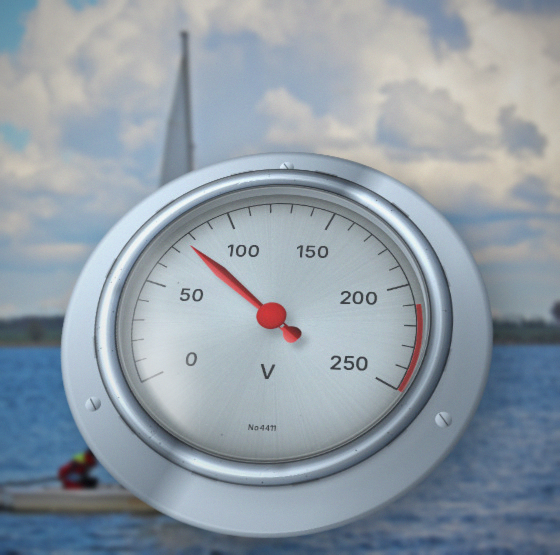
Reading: 75V
